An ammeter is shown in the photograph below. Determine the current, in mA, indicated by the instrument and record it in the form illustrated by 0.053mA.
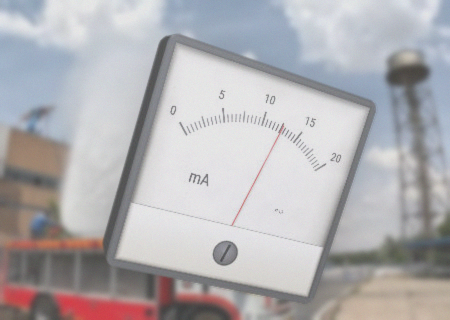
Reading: 12.5mA
